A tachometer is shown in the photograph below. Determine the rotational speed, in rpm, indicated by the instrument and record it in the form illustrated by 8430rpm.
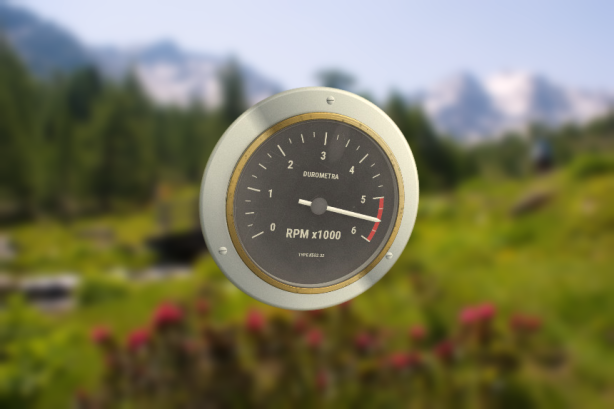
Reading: 5500rpm
